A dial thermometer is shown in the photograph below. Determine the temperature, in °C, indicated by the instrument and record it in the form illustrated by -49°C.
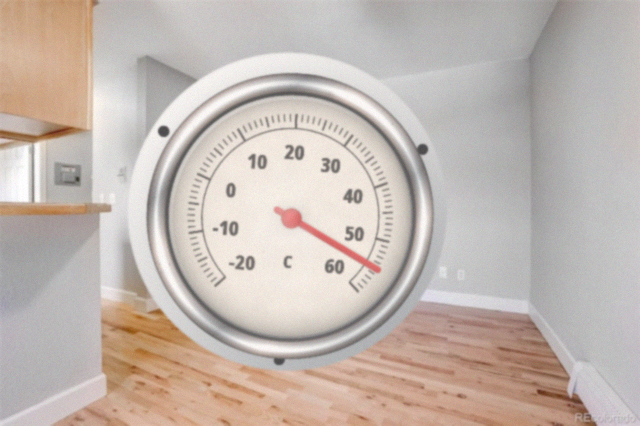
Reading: 55°C
